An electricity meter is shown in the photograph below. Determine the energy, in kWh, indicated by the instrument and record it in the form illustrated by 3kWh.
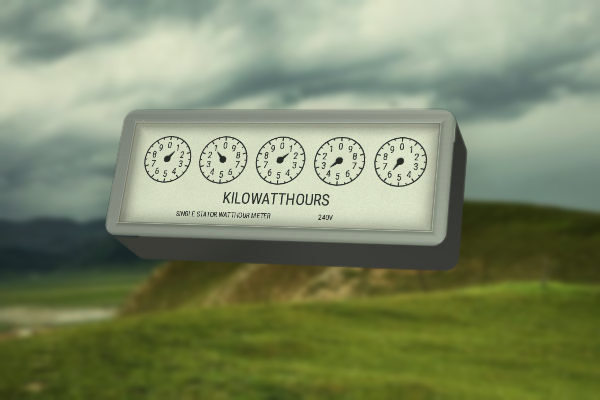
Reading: 11136kWh
